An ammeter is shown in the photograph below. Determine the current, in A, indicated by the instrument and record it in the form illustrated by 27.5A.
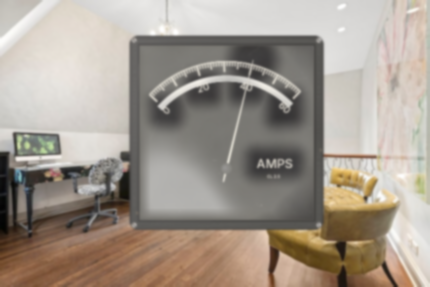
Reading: 40A
